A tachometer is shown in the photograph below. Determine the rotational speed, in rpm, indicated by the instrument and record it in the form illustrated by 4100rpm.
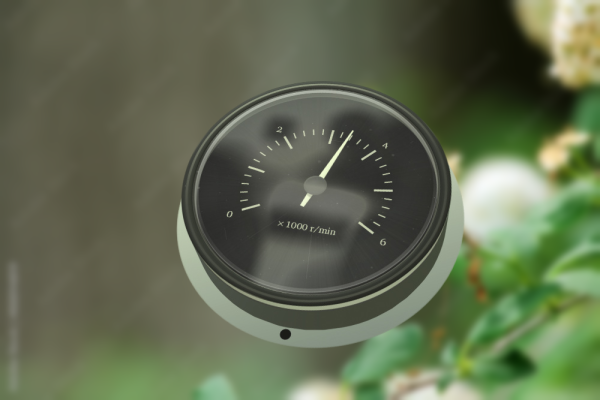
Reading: 3400rpm
